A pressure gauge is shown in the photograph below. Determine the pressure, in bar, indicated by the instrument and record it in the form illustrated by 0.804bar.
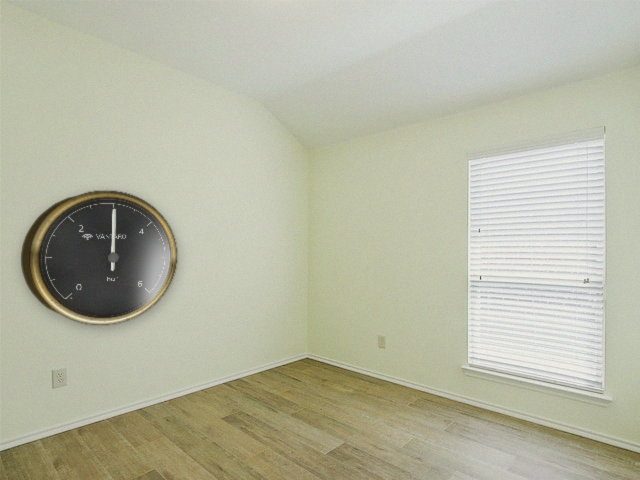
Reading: 3bar
